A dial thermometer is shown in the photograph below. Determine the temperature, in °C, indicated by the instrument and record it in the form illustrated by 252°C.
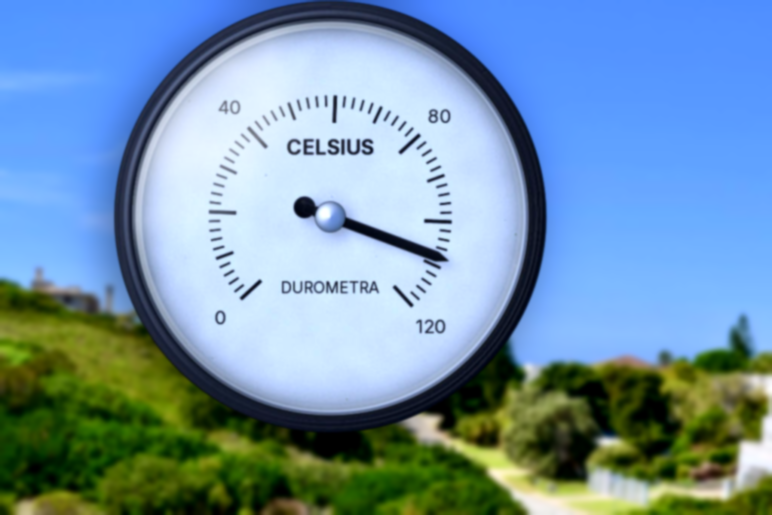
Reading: 108°C
